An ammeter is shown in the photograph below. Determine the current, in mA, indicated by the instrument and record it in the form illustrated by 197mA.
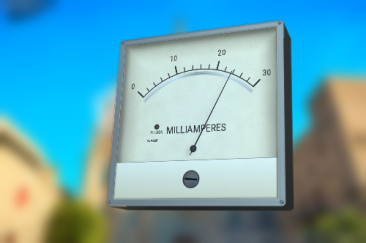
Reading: 24mA
